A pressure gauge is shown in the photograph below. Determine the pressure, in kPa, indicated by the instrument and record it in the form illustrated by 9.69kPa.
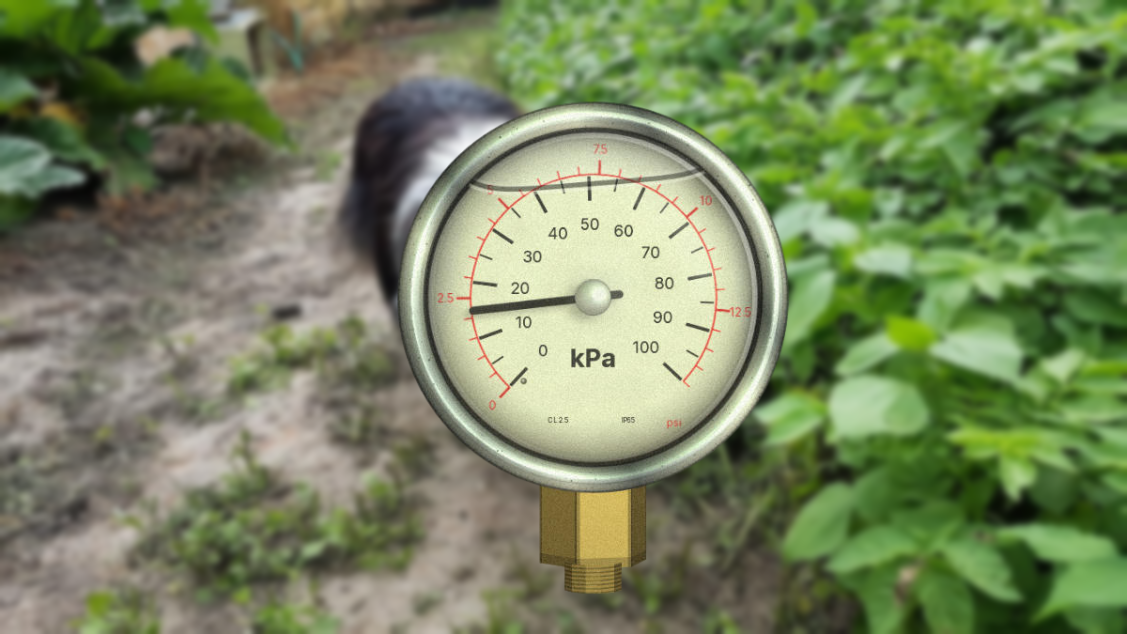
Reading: 15kPa
